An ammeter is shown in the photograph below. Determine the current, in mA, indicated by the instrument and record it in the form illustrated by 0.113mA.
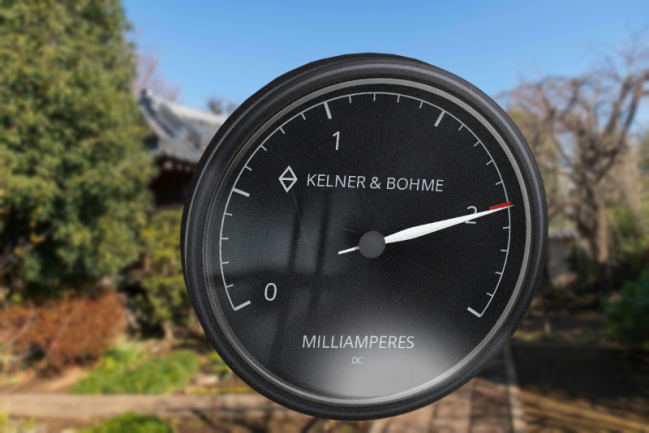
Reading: 2mA
